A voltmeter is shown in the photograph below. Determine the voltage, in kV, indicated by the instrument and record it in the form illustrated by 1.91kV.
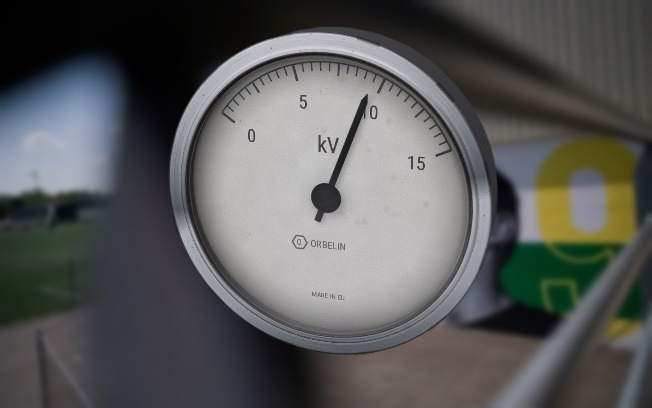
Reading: 9.5kV
